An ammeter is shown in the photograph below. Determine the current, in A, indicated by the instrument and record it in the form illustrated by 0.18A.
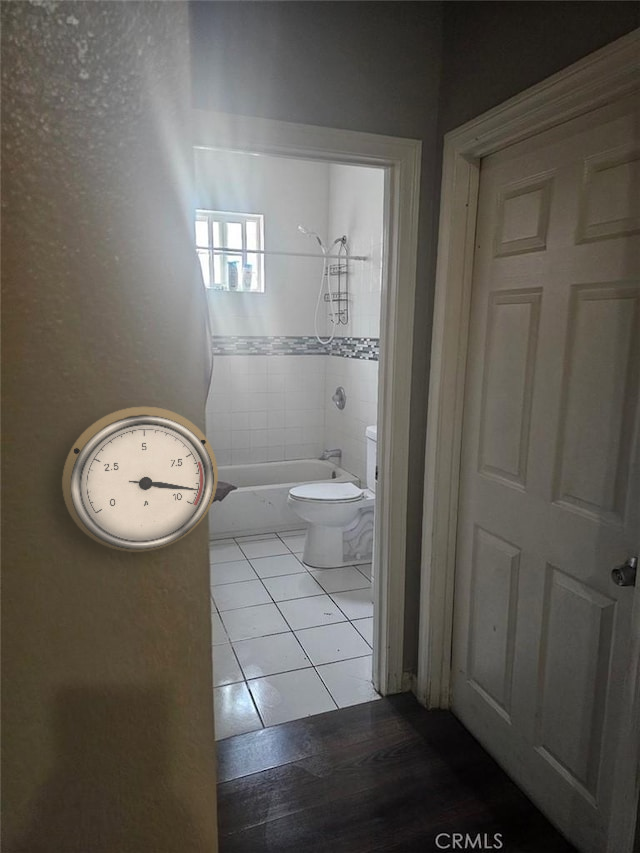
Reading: 9.25A
